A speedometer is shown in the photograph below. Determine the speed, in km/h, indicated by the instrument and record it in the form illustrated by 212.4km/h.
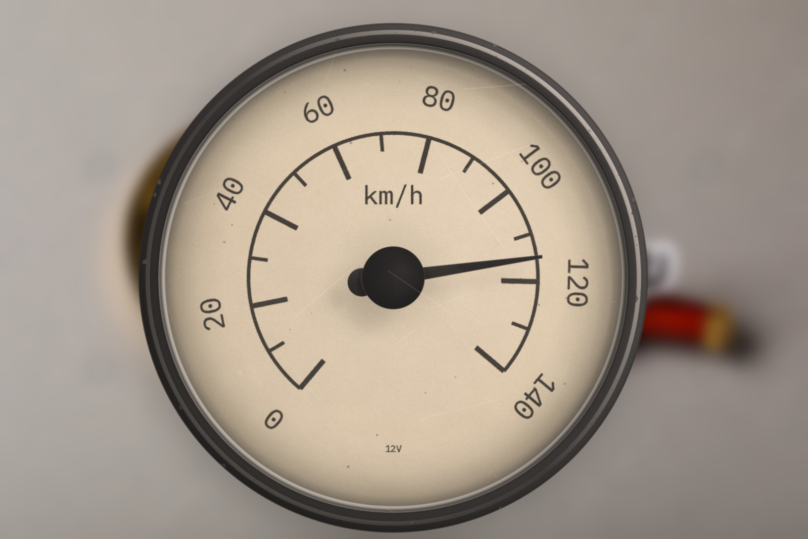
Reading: 115km/h
